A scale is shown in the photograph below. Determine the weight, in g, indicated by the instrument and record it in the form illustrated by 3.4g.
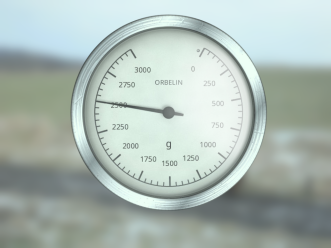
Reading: 2500g
